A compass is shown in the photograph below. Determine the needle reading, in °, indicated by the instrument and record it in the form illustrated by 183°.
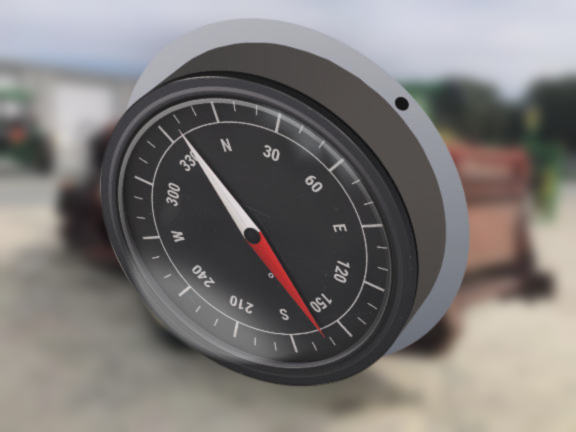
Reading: 160°
